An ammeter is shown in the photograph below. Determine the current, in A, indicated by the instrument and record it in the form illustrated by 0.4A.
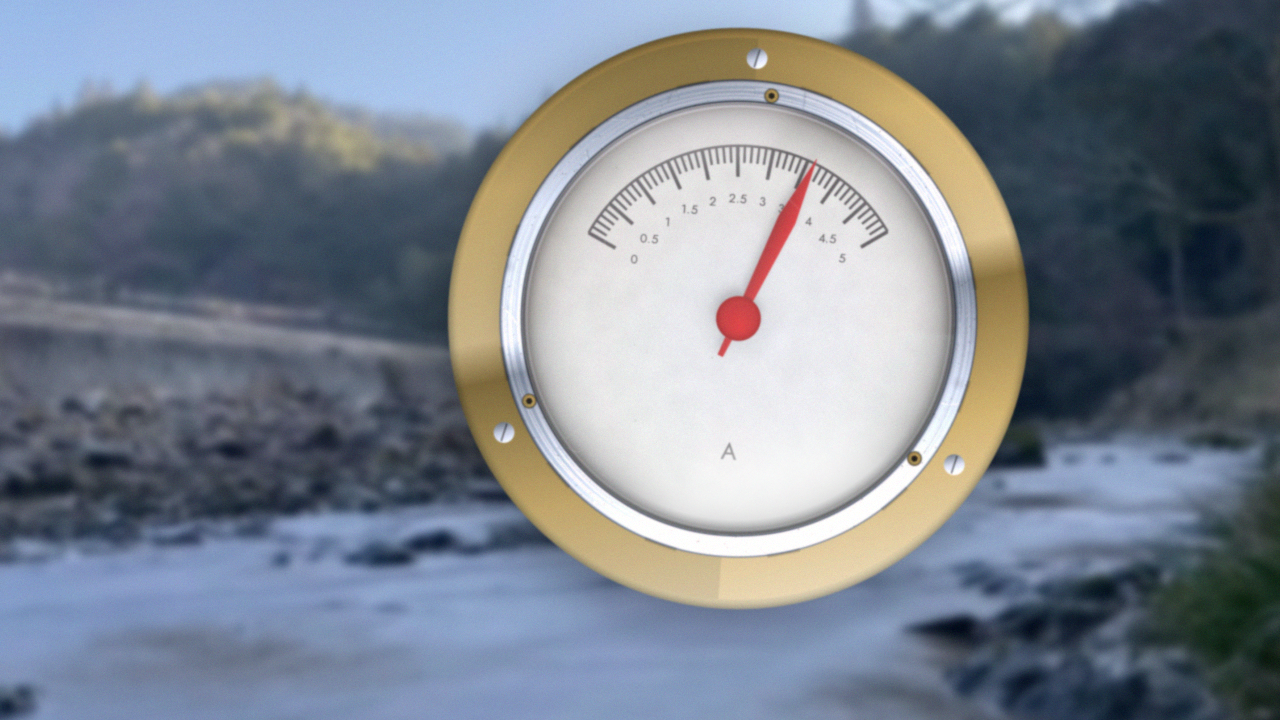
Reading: 3.6A
